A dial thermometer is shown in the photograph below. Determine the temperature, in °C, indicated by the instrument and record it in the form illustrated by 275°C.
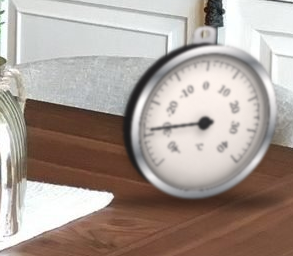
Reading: -28°C
